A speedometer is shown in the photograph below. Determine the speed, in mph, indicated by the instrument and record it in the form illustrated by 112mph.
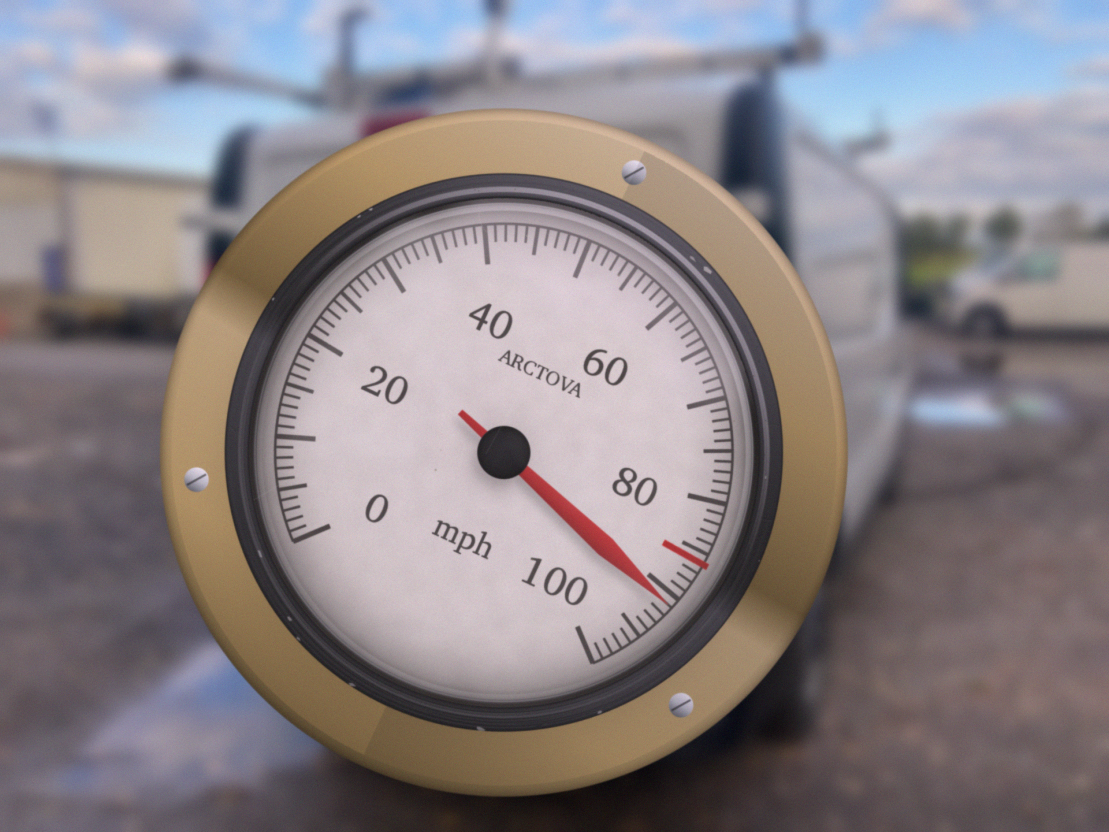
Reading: 91mph
